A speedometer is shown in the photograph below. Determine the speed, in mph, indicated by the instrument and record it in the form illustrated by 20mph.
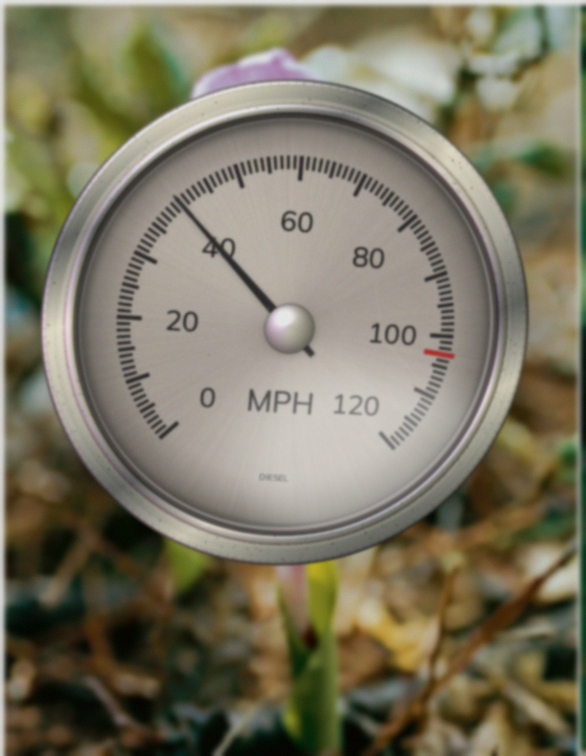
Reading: 40mph
